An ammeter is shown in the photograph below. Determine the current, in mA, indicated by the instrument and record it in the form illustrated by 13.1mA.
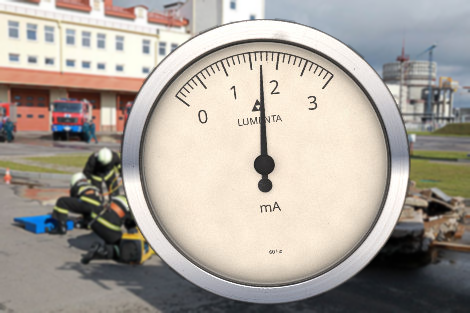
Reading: 1.7mA
